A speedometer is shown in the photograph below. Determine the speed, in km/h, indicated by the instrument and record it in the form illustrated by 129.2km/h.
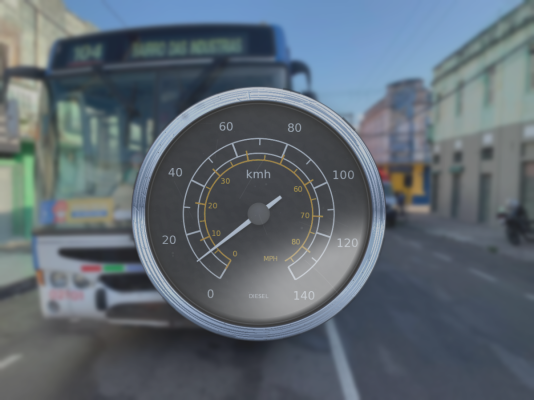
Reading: 10km/h
